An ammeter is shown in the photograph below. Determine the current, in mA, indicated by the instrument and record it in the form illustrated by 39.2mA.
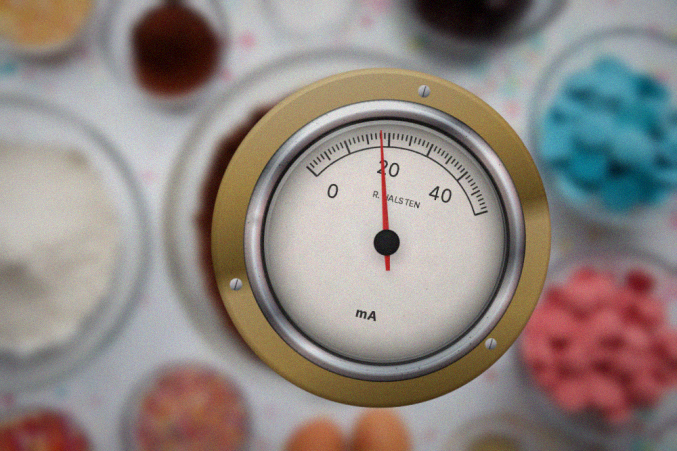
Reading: 18mA
